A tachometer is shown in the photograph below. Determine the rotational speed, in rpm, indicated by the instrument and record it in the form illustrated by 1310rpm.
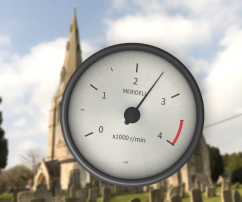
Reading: 2500rpm
